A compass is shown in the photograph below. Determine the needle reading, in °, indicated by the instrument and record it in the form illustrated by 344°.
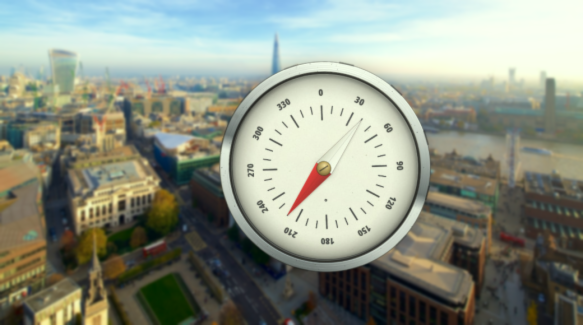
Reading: 220°
